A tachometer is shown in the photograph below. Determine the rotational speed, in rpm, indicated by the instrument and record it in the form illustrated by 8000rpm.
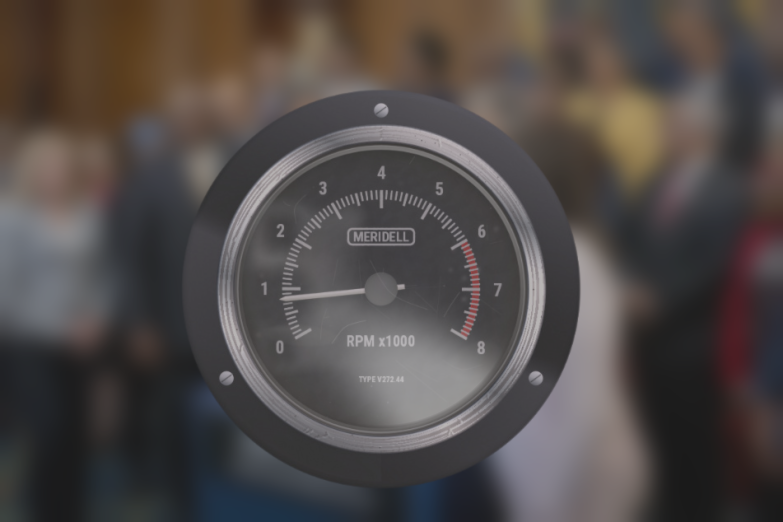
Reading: 800rpm
